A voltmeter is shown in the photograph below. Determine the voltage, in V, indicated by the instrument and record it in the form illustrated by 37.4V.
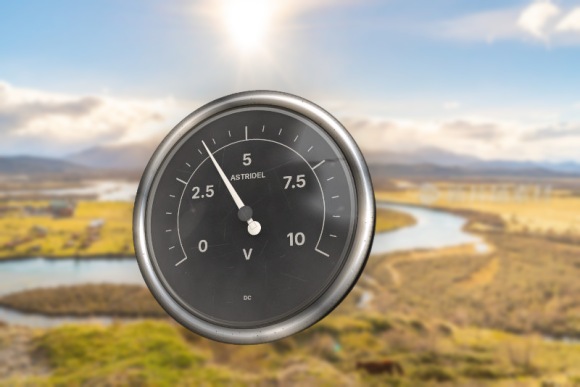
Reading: 3.75V
